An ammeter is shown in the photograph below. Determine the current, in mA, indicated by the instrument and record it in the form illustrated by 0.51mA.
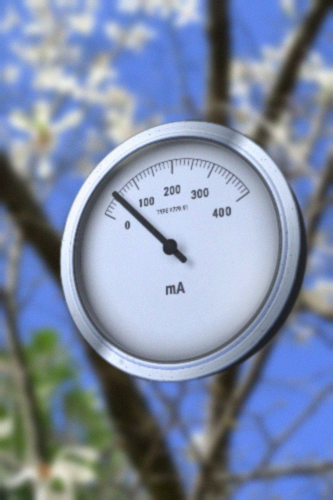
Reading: 50mA
